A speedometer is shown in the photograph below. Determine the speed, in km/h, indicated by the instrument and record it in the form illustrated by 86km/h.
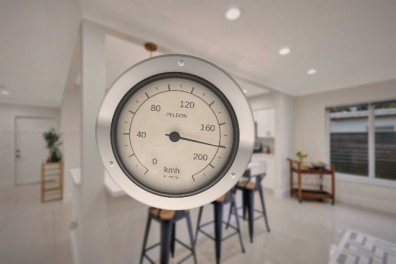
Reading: 180km/h
